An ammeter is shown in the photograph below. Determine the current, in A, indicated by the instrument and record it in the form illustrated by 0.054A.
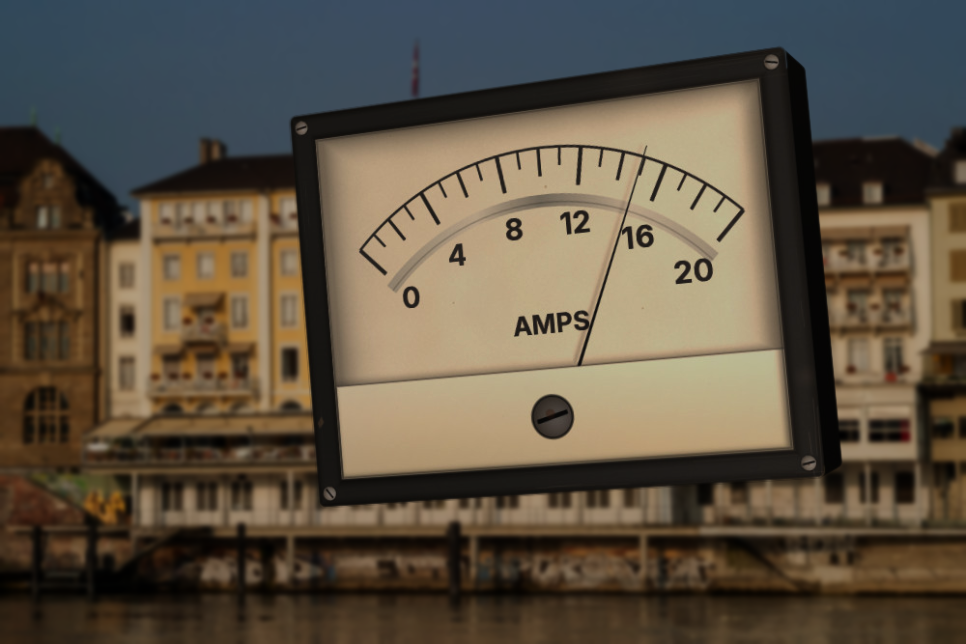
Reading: 15A
